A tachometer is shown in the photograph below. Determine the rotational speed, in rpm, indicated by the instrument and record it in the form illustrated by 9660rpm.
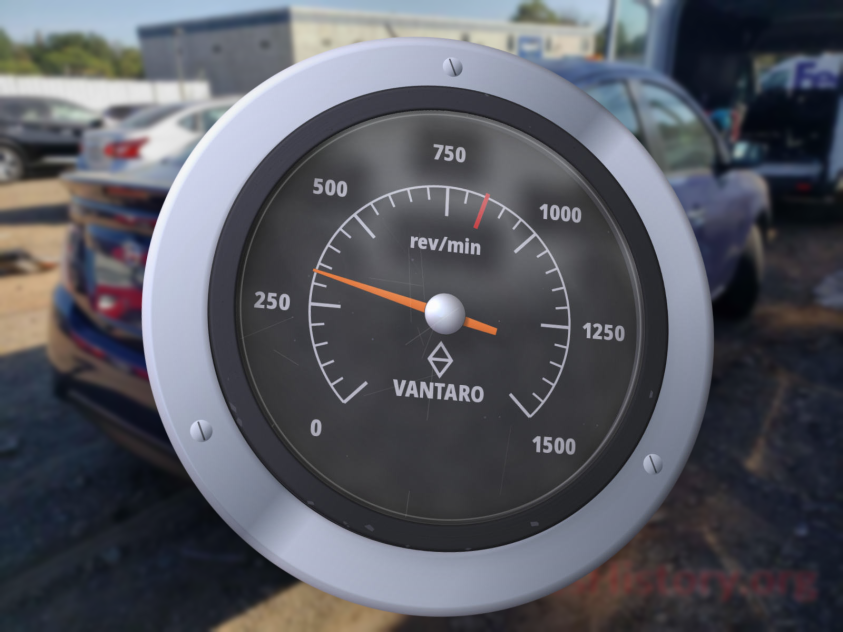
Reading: 325rpm
